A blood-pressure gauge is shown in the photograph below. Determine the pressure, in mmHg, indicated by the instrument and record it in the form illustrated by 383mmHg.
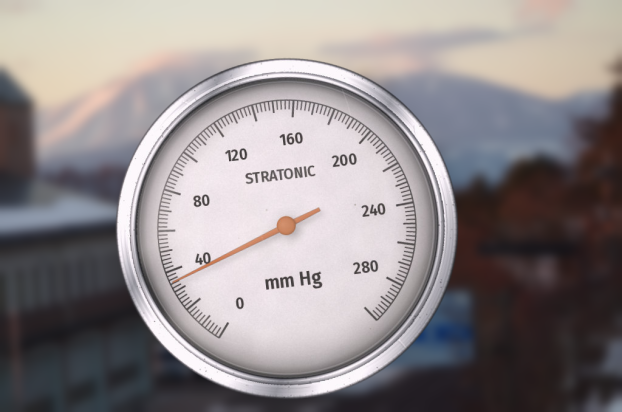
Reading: 34mmHg
